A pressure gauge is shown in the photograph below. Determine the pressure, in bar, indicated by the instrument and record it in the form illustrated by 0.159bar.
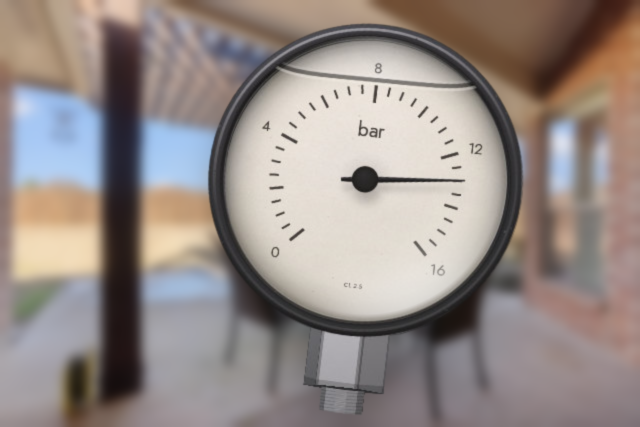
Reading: 13bar
